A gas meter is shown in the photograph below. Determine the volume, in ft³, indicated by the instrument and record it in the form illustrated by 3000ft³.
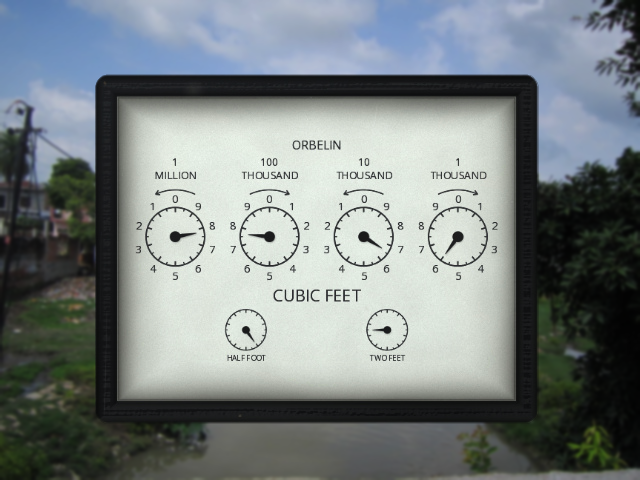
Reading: 776600ft³
